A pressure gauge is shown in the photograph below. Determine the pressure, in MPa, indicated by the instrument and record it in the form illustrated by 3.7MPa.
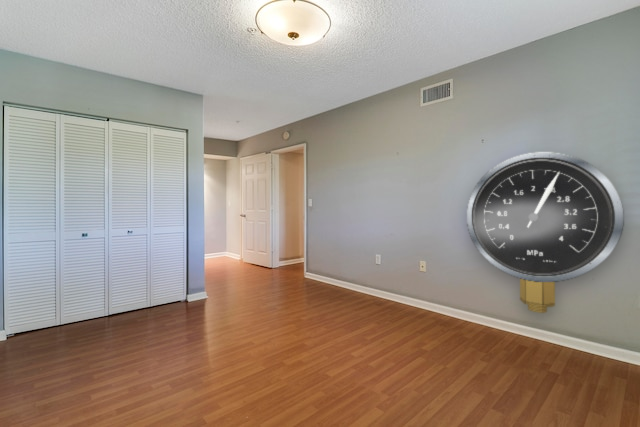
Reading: 2.4MPa
